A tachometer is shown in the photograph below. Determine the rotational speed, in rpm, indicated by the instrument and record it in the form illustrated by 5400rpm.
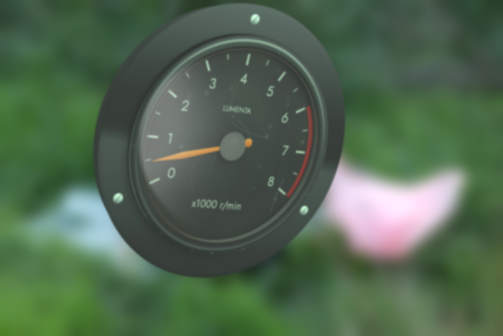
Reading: 500rpm
